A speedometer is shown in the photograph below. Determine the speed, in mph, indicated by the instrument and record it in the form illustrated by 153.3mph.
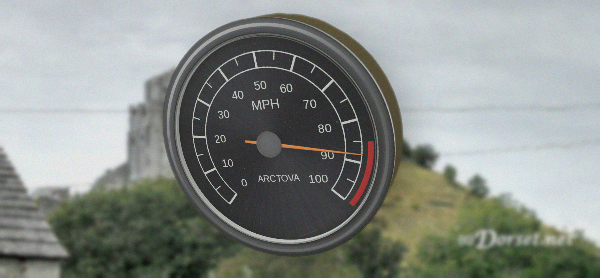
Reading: 87.5mph
